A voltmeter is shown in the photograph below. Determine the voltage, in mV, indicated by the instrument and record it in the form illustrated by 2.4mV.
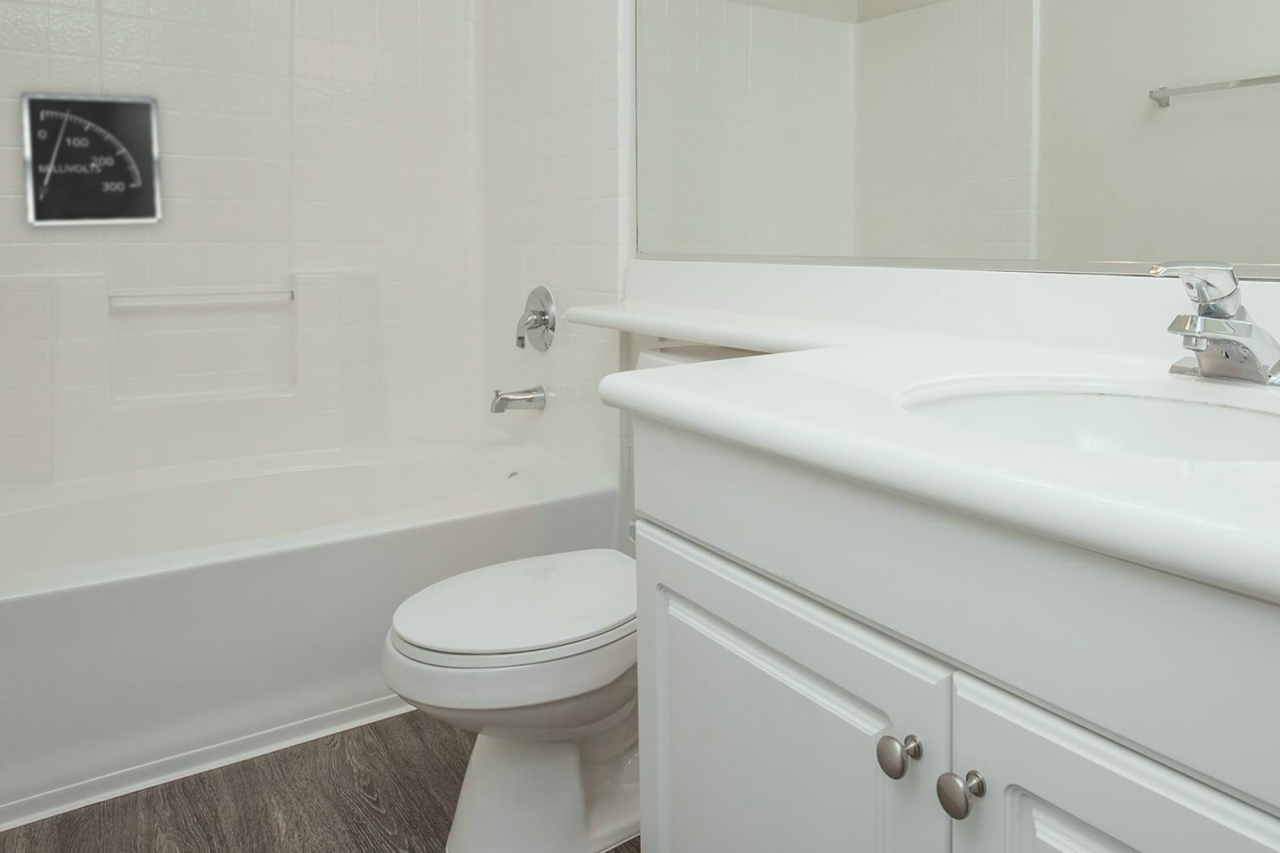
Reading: 50mV
